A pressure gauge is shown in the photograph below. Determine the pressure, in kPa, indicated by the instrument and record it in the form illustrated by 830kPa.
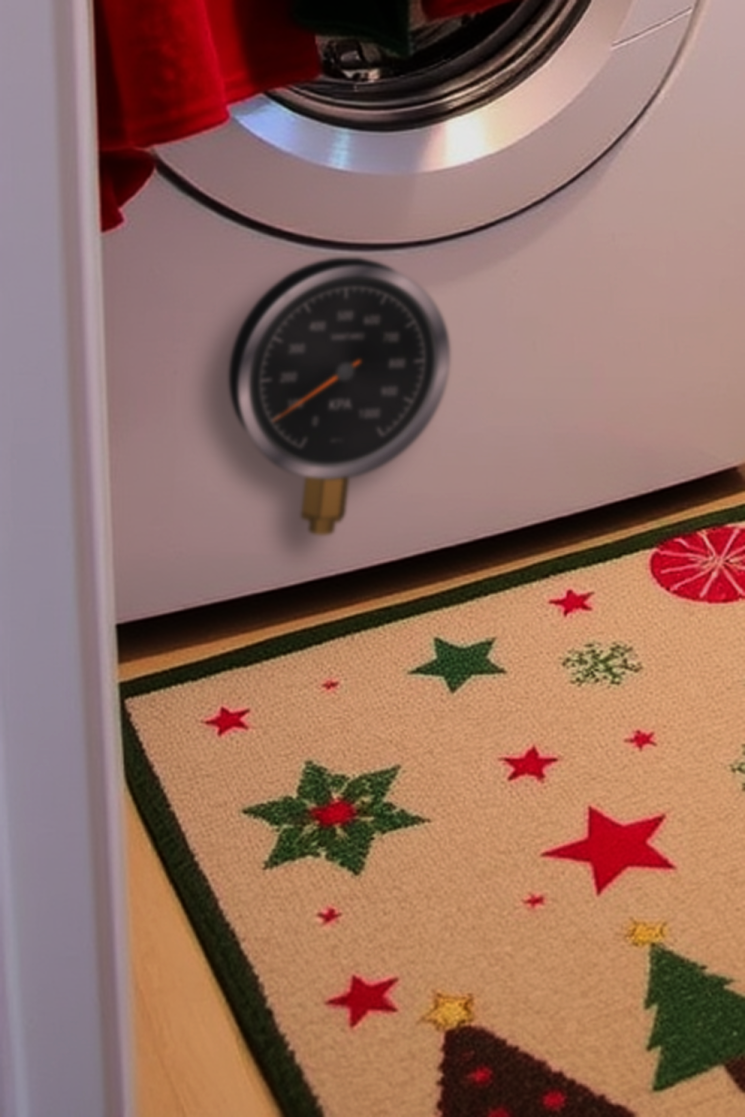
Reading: 100kPa
